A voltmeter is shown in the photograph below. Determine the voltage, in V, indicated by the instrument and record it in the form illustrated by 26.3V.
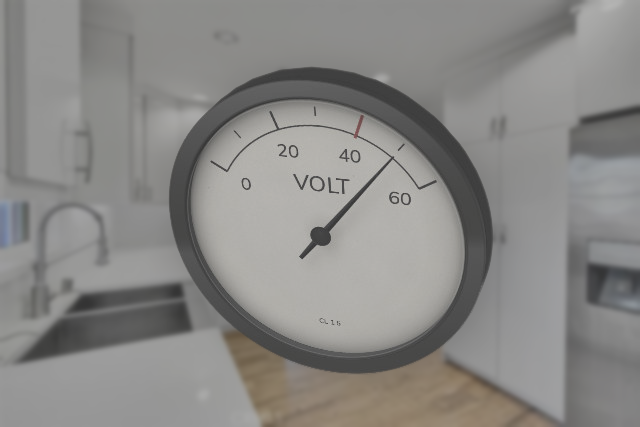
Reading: 50V
